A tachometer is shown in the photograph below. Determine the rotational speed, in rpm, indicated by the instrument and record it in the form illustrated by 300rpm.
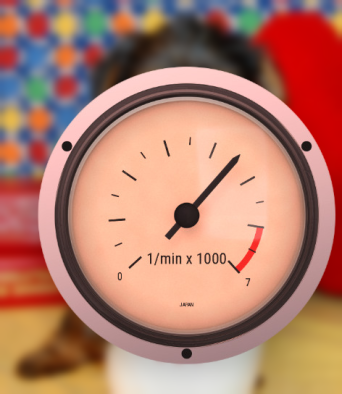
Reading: 4500rpm
